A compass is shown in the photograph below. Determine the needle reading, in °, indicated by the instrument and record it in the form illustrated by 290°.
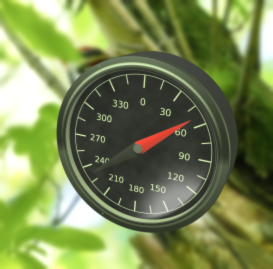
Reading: 52.5°
